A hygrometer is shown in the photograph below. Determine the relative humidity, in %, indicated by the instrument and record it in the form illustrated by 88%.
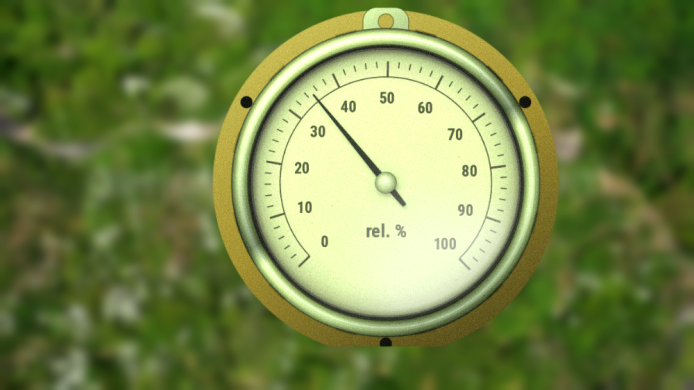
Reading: 35%
